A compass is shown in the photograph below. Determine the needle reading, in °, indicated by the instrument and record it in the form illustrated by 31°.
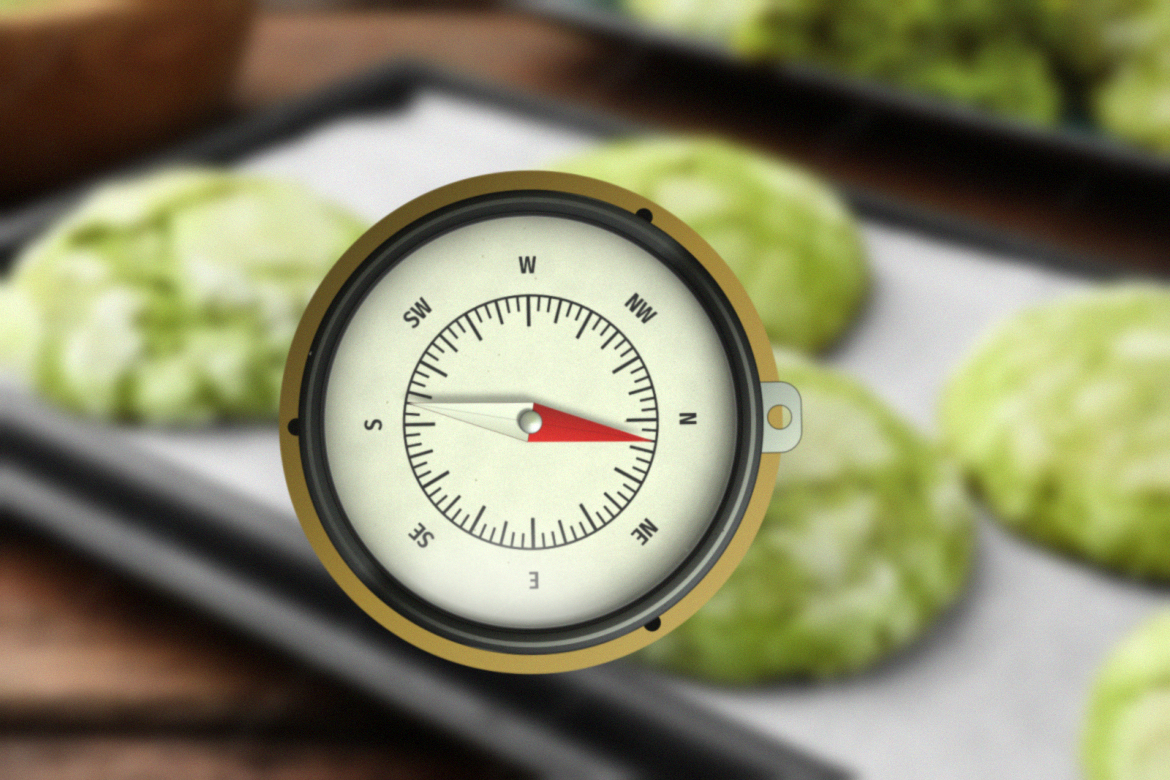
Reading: 10°
